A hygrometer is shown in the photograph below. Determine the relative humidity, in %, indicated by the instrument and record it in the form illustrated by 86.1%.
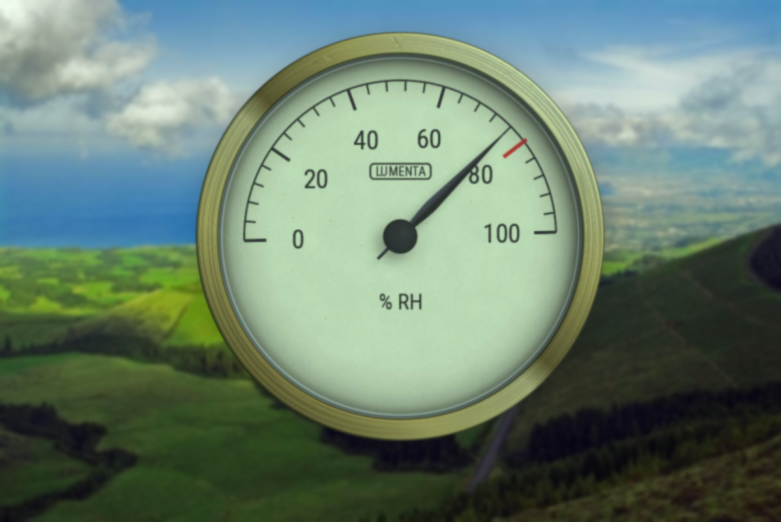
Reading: 76%
